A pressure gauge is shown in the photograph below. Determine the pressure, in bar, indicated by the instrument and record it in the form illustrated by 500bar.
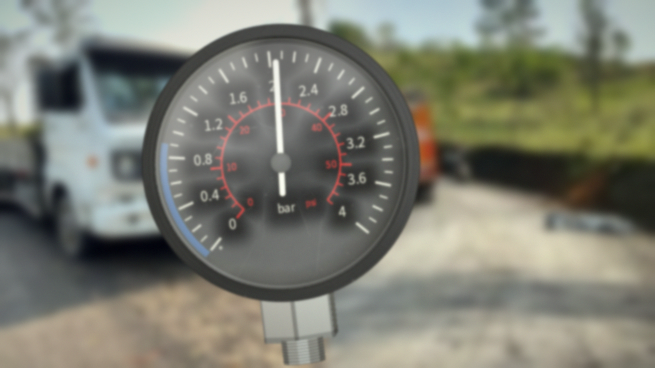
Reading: 2.05bar
